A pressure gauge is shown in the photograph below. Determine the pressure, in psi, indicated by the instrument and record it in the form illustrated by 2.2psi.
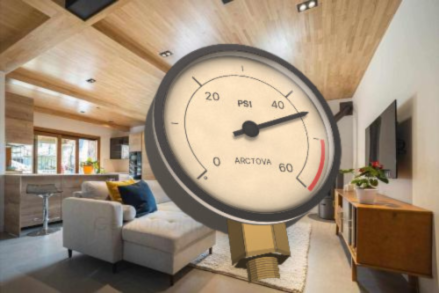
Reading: 45psi
